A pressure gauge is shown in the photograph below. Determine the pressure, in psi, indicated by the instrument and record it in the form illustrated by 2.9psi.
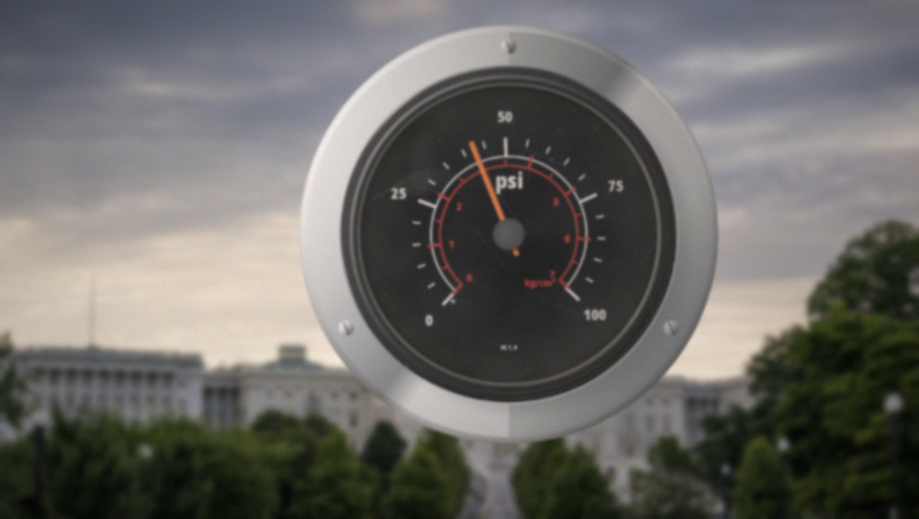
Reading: 42.5psi
